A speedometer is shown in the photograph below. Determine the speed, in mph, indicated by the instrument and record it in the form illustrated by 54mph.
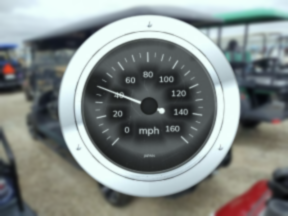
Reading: 40mph
